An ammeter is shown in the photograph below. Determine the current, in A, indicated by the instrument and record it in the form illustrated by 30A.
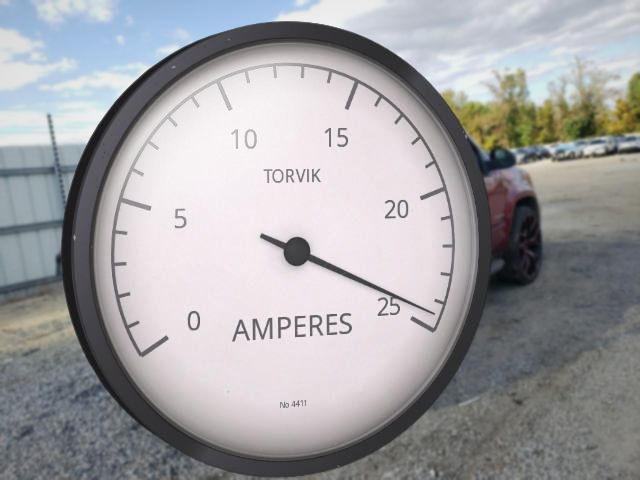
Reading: 24.5A
